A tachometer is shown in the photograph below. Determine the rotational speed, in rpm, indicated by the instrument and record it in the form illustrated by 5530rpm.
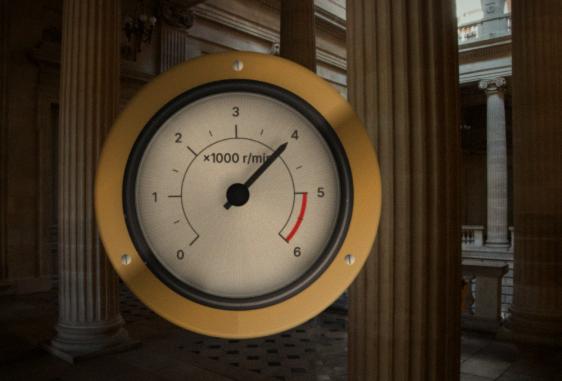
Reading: 4000rpm
